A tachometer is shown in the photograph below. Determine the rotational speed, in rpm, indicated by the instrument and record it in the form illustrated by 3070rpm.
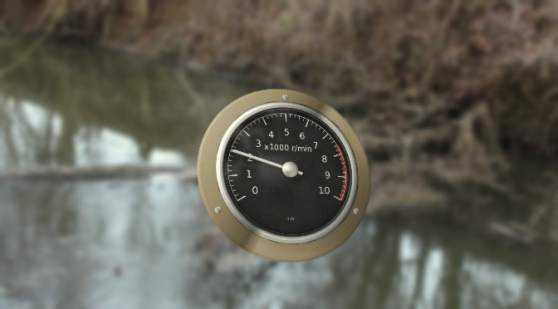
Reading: 2000rpm
